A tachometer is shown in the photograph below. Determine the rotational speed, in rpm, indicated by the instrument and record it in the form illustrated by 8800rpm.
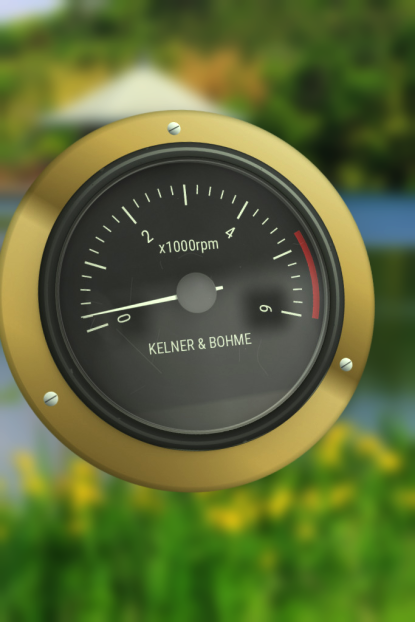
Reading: 200rpm
